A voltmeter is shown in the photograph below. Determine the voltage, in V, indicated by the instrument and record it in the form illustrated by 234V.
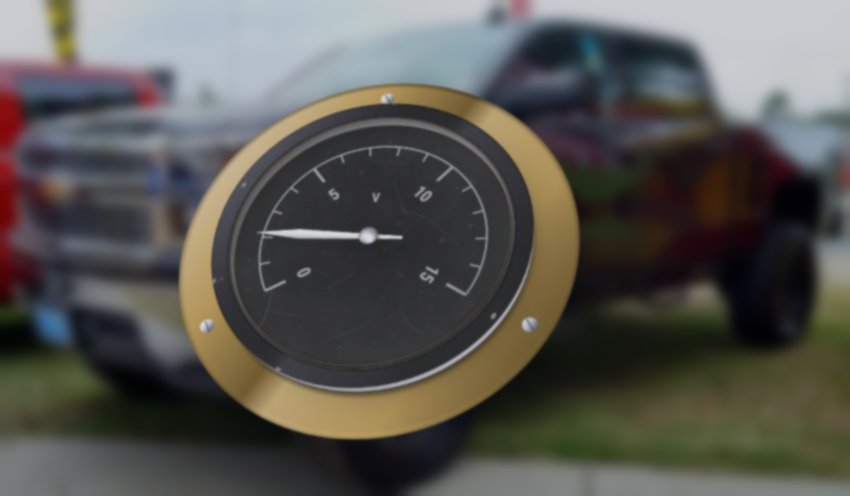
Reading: 2V
